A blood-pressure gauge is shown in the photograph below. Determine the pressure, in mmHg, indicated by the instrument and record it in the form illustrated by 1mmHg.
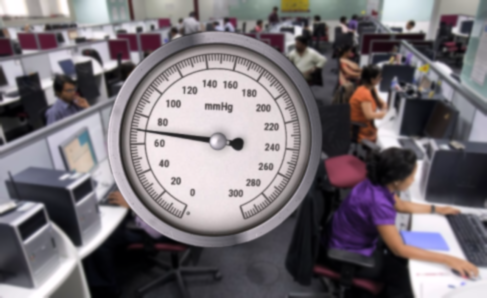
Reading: 70mmHg
